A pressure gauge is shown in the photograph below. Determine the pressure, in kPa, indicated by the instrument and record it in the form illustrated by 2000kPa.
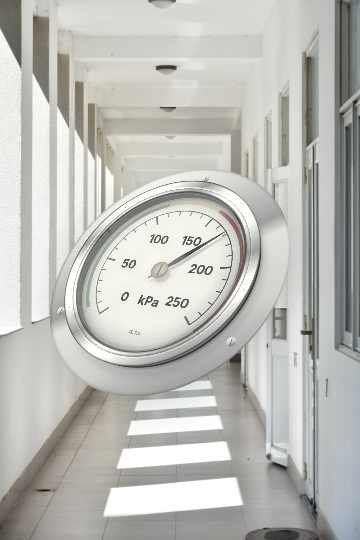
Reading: 170kPa
